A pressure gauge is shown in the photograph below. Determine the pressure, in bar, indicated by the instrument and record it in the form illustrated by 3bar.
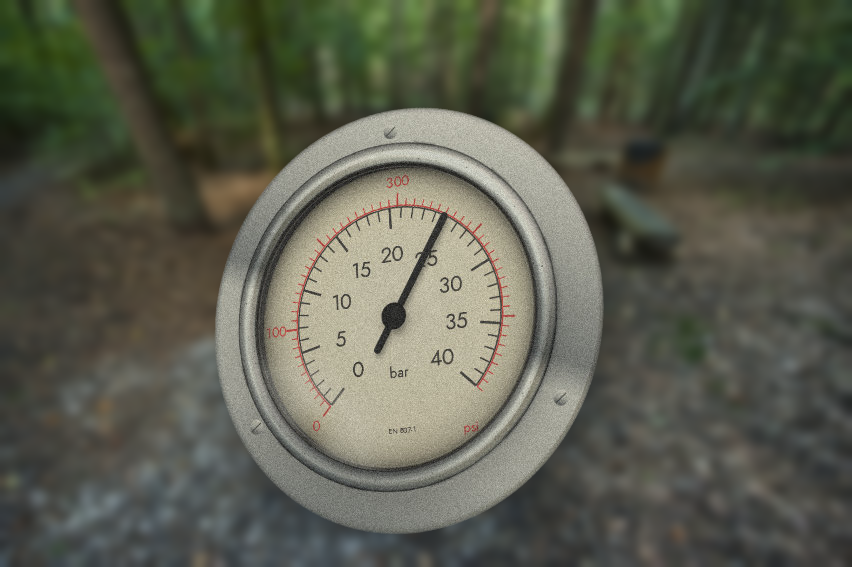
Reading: 25bar
